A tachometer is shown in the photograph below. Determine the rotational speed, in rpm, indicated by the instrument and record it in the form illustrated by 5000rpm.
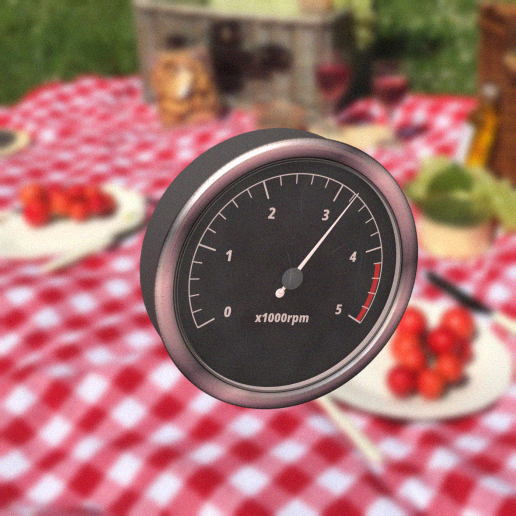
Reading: 3200rpm
